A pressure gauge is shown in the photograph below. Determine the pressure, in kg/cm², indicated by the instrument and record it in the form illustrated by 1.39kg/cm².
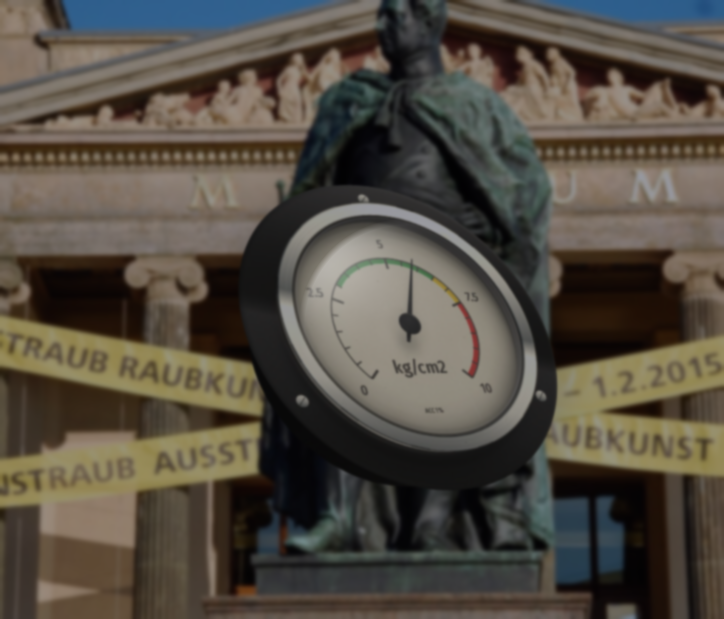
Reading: 5.75kg/cm²
